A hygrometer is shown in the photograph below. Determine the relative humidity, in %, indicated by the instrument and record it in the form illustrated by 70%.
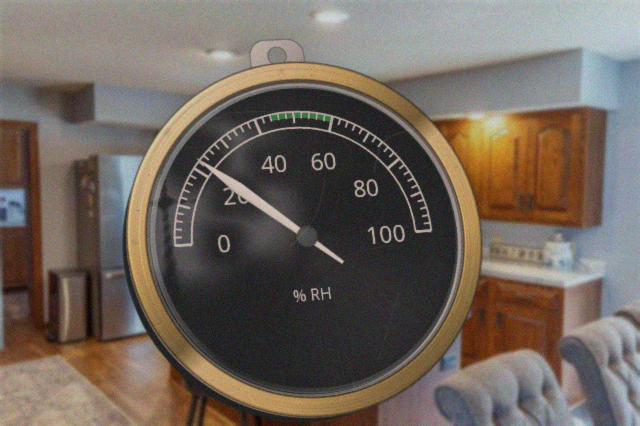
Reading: 22%
